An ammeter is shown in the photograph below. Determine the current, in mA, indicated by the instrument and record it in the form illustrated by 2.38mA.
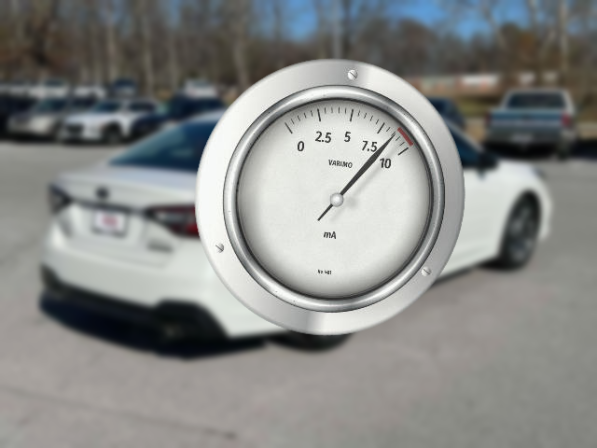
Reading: 8.5mA
